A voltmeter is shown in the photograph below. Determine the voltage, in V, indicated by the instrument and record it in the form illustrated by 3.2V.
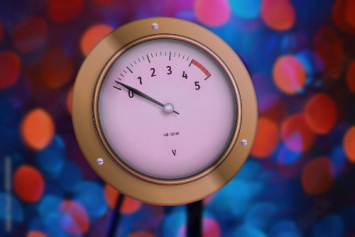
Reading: 0.2V
